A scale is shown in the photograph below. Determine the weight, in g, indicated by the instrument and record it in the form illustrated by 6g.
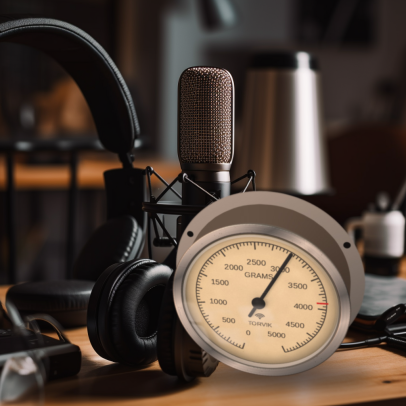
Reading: 3000g
